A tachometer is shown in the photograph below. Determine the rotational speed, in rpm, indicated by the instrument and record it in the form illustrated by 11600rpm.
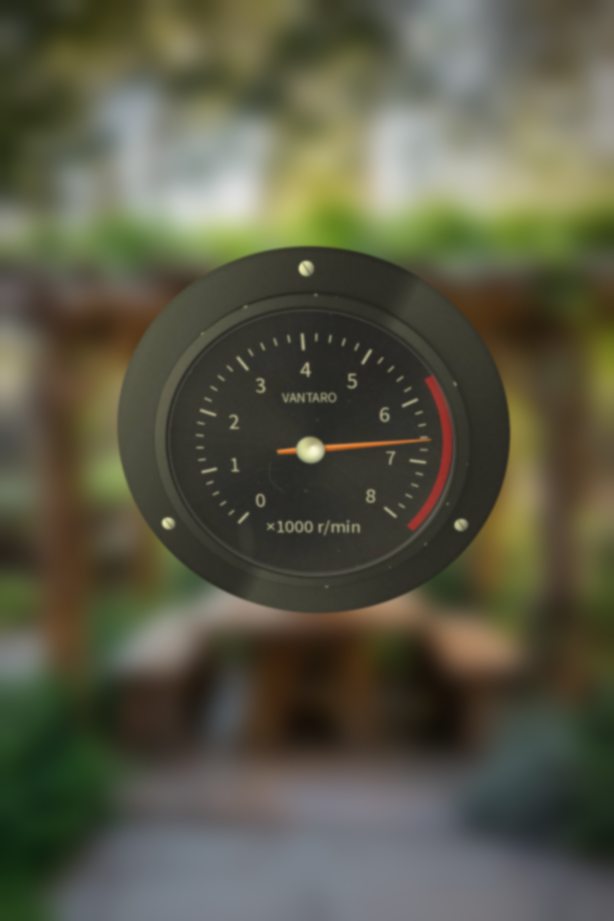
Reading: 6600rpm
